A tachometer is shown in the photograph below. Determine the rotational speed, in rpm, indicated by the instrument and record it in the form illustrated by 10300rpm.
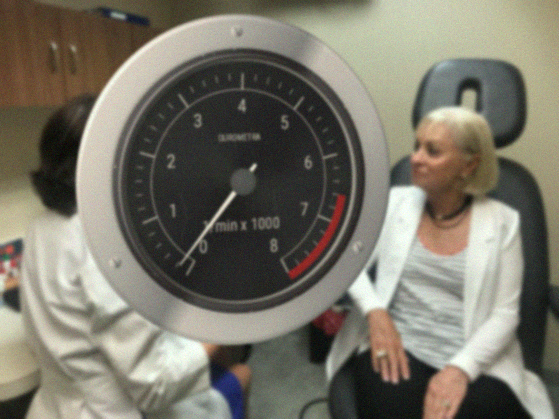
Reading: 200rpm
